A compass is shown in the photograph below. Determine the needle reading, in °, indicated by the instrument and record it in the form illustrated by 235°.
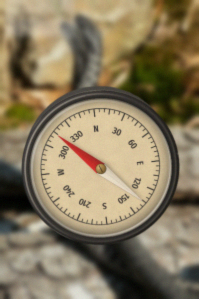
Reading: 315°
